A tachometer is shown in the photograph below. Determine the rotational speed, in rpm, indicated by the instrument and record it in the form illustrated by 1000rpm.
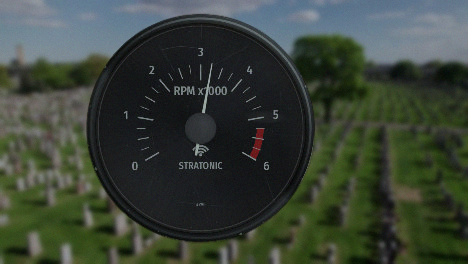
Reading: 3250rpm
